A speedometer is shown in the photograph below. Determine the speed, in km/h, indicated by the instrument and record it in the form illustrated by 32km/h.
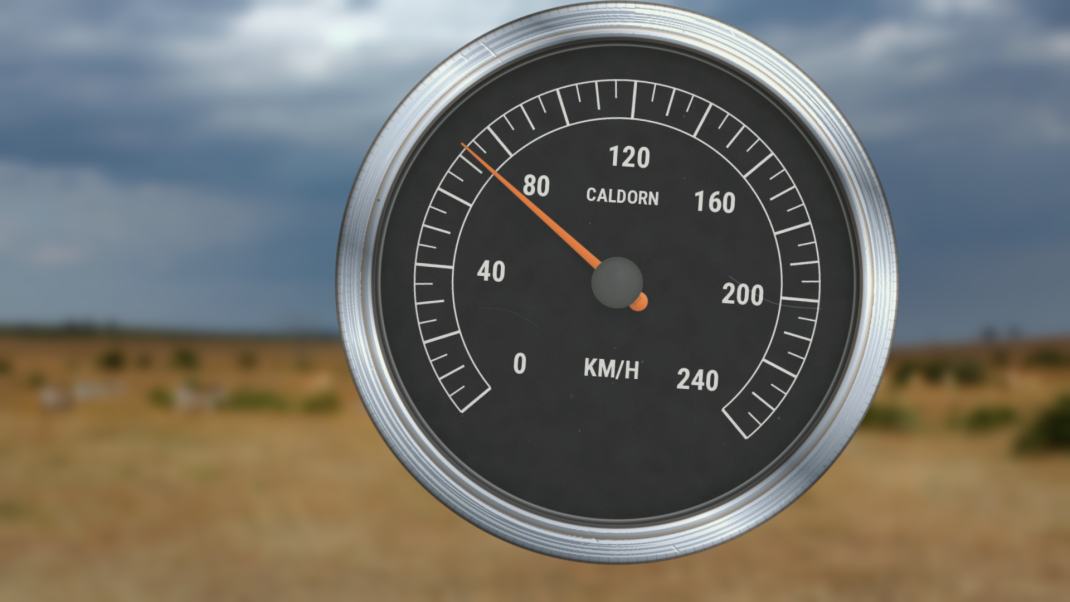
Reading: 72.5km/h
